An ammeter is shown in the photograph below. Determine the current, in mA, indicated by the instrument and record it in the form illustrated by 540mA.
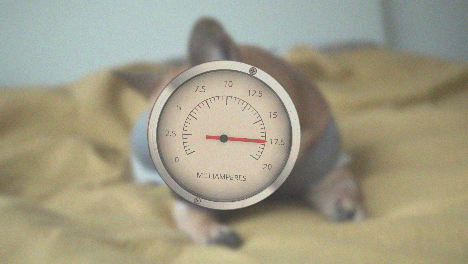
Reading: 17.5mA
